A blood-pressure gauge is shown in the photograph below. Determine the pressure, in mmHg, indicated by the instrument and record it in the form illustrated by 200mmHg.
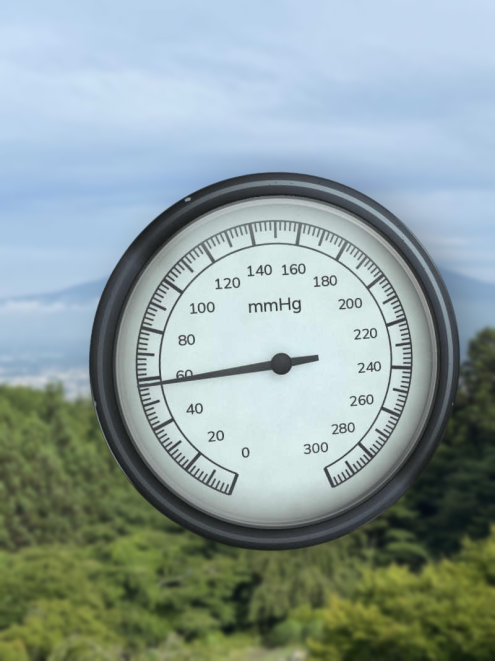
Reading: 58mmHg
